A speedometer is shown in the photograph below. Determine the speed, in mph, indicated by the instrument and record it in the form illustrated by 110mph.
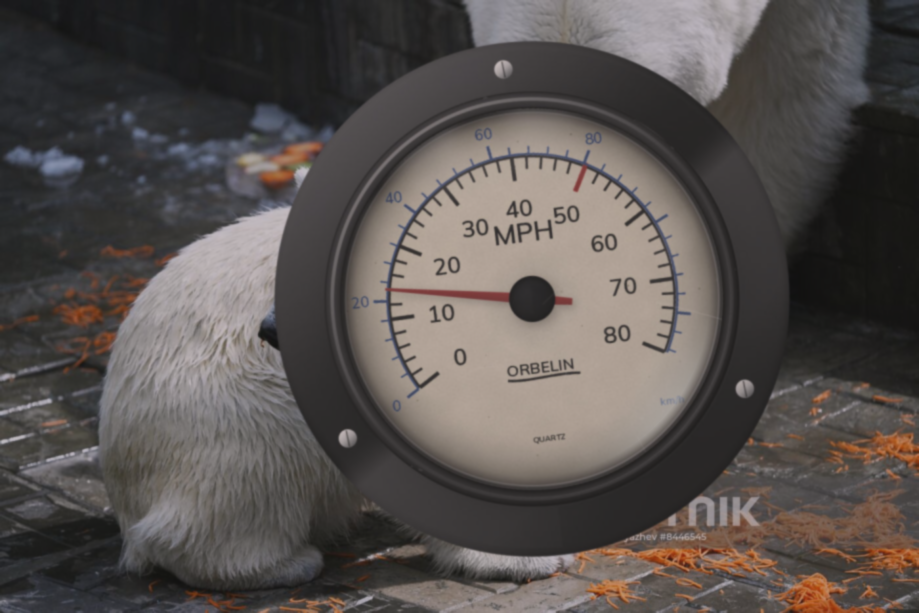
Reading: 14mph
